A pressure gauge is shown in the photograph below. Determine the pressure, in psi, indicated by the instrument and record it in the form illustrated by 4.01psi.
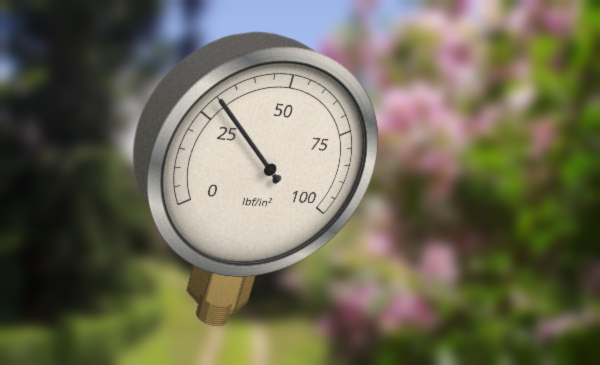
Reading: 30psi
